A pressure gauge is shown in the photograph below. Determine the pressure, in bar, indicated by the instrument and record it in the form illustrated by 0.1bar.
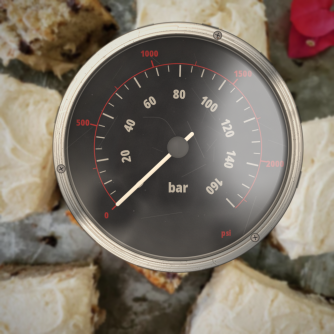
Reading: 0bar
